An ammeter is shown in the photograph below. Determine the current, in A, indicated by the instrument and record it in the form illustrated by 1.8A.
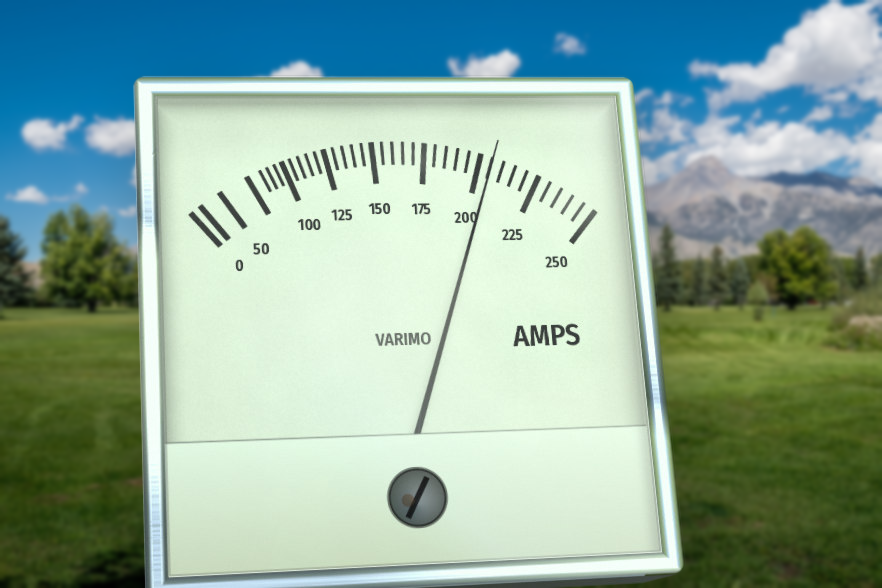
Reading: 205A
